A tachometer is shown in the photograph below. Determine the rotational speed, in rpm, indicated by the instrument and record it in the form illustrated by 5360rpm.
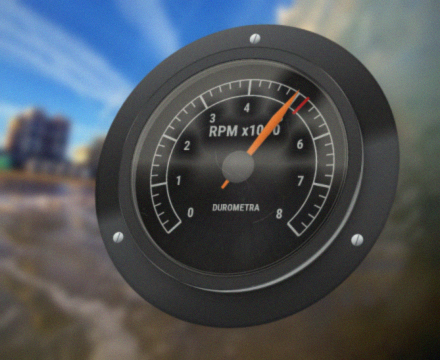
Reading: 5000rpm
